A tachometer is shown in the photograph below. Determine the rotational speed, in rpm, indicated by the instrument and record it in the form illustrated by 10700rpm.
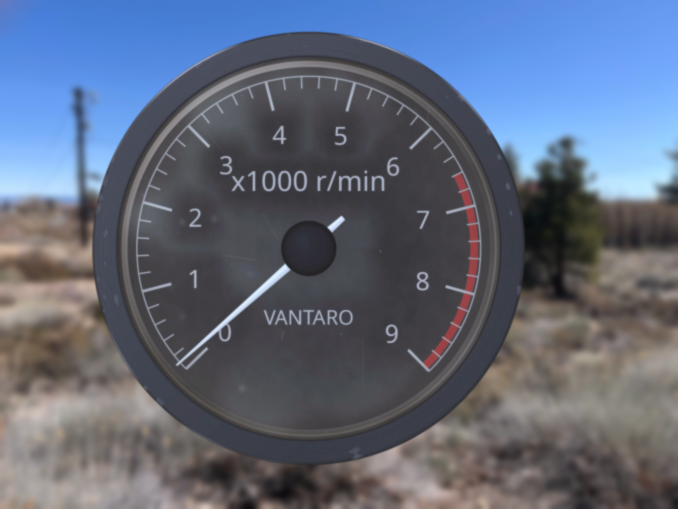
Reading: 100rpm
